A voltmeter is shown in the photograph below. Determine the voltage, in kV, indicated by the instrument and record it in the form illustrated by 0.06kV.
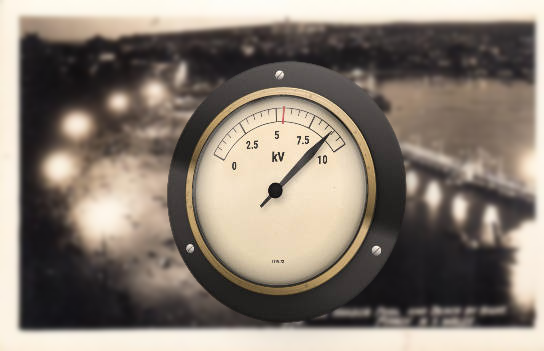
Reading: 9kV
